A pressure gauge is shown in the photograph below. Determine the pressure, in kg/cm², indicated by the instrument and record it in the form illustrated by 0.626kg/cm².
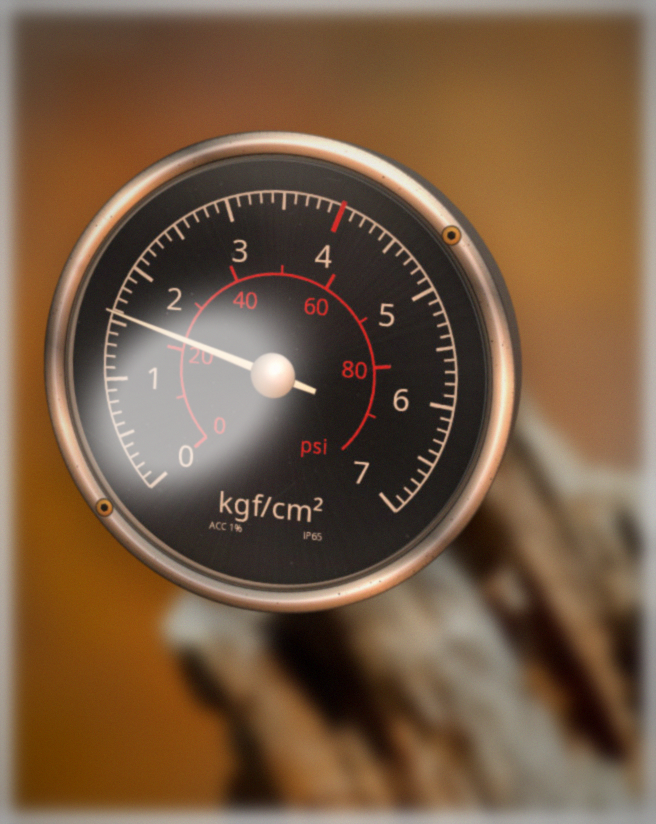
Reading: 1.6kg/cm²
